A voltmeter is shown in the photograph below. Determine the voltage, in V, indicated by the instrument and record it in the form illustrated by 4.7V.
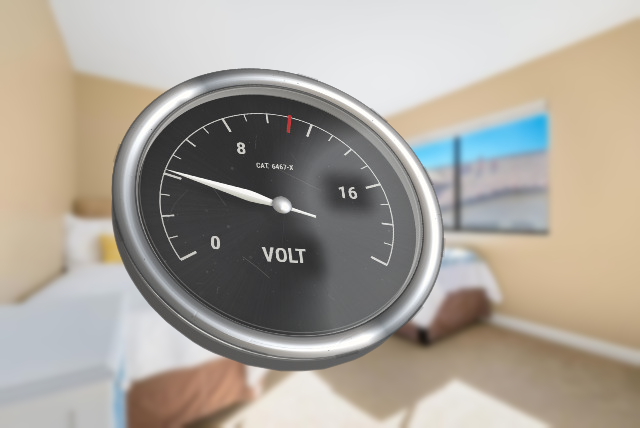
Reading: 4V
